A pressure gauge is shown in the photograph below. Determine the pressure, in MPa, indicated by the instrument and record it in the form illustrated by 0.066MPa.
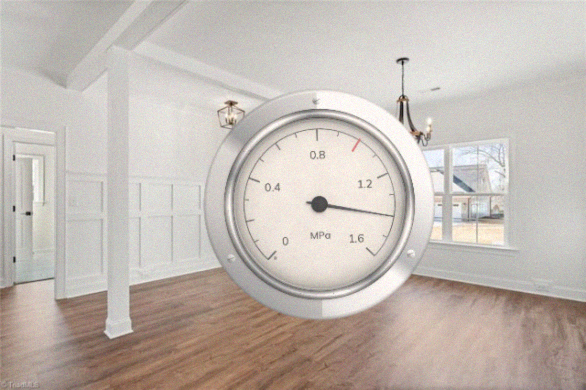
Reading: 1.4MPa
